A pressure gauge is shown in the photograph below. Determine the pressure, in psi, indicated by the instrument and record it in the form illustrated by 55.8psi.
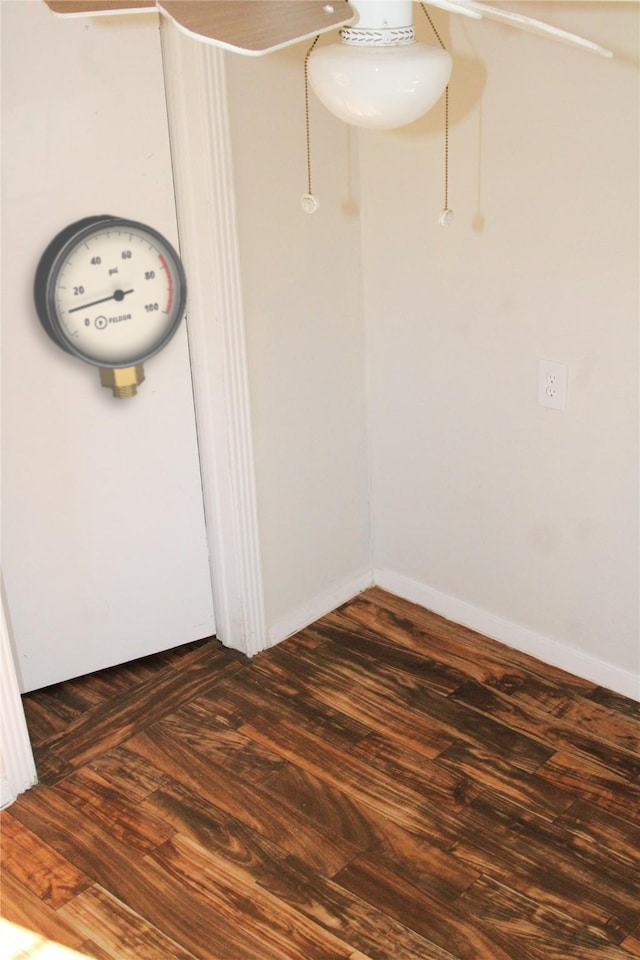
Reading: 10psi
